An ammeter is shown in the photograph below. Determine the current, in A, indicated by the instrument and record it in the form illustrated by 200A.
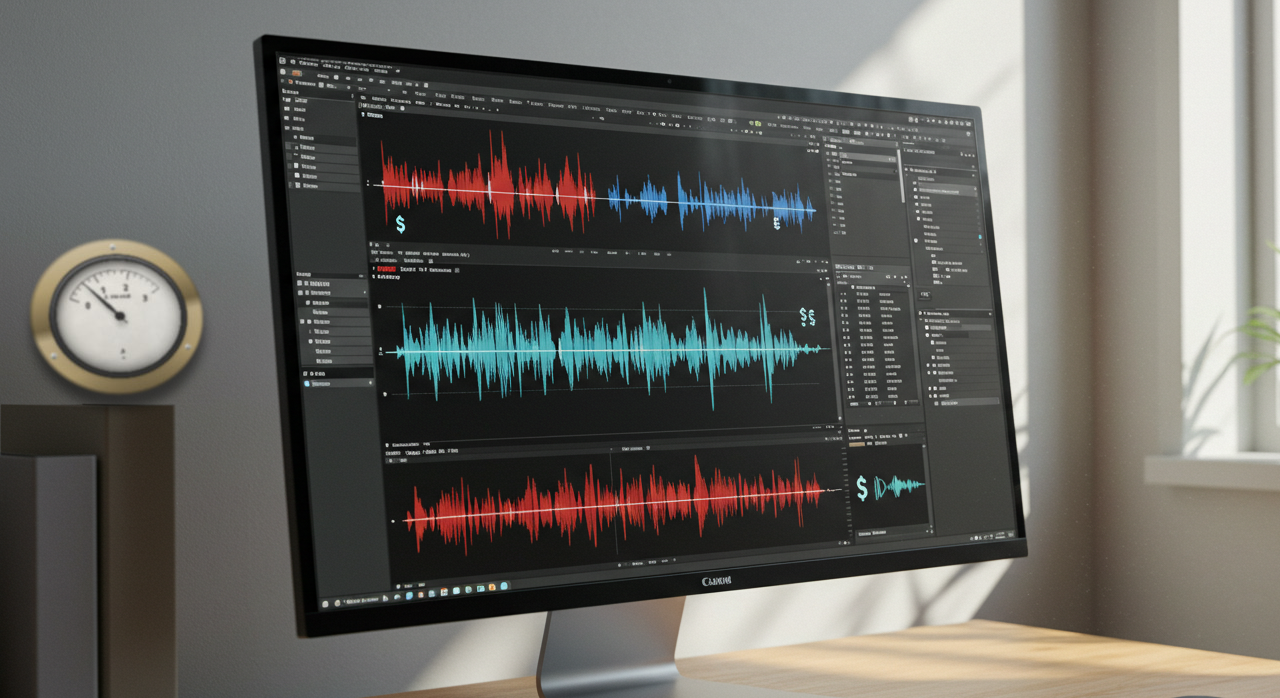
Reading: 0.6A
